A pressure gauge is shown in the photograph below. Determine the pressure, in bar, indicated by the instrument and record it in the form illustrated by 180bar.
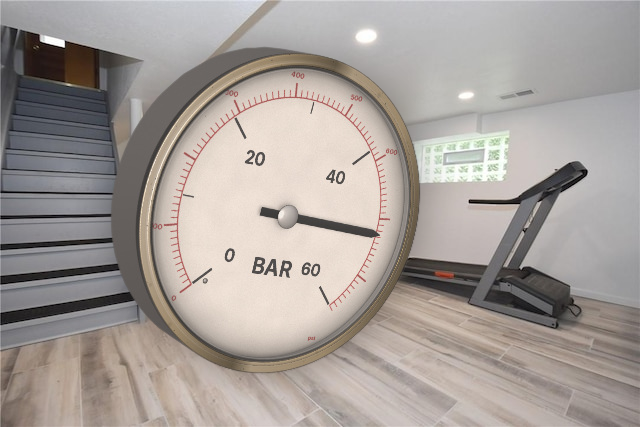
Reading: 50bar
